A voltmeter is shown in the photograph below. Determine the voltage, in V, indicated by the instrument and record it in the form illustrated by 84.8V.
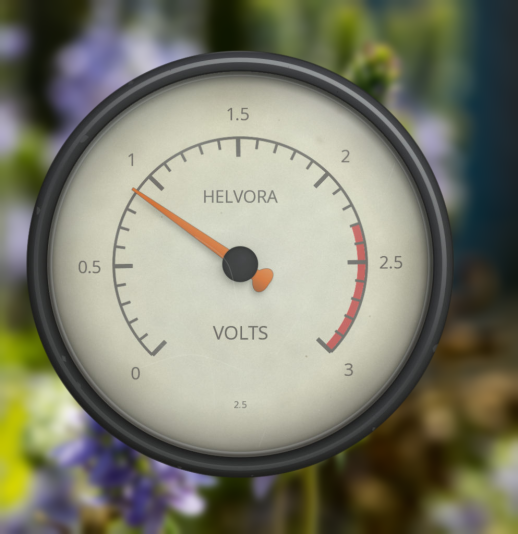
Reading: 0.9V
